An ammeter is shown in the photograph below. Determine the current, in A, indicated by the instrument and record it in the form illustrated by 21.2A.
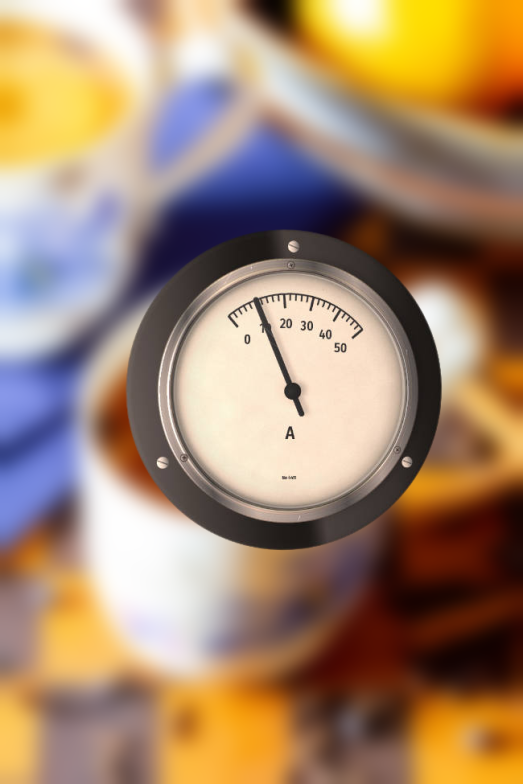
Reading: 10A
